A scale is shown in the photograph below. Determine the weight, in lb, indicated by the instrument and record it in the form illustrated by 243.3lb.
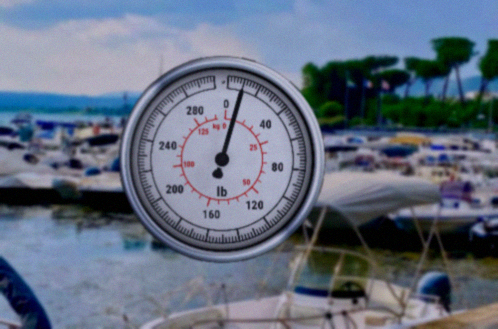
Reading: 10lb
